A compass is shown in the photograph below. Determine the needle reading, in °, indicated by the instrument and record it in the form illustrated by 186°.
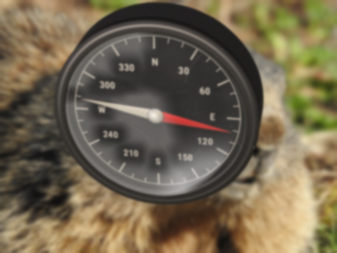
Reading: 100°
